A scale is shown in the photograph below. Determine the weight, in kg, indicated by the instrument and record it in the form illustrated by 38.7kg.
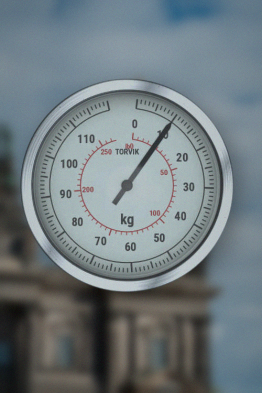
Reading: 10kg
